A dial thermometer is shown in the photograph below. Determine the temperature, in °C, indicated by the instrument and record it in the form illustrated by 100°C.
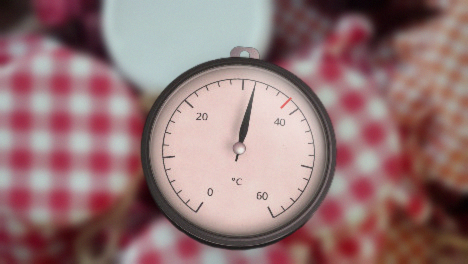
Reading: 32°C
